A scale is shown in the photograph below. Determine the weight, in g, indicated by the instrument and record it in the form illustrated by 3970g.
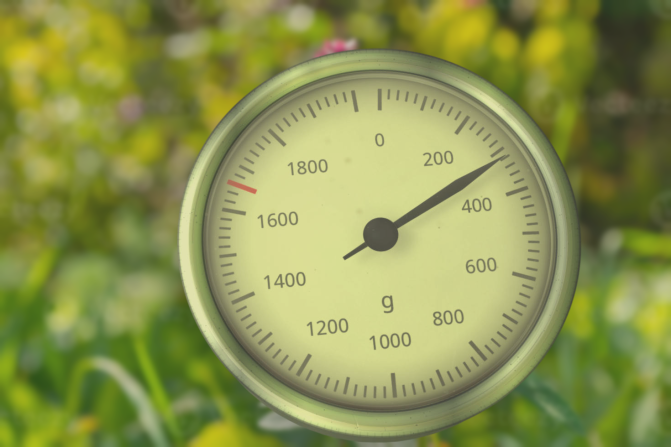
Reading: 320g
